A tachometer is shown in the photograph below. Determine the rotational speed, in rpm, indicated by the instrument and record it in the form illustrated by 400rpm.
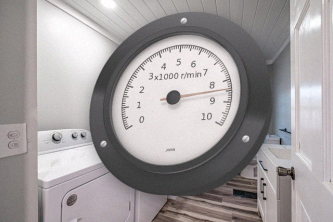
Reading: 8500rpm
